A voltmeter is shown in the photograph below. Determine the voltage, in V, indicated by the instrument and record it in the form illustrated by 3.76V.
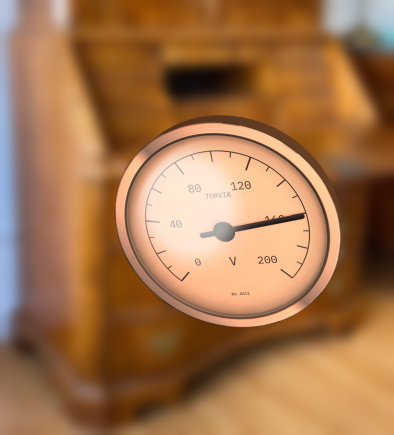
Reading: 160V
